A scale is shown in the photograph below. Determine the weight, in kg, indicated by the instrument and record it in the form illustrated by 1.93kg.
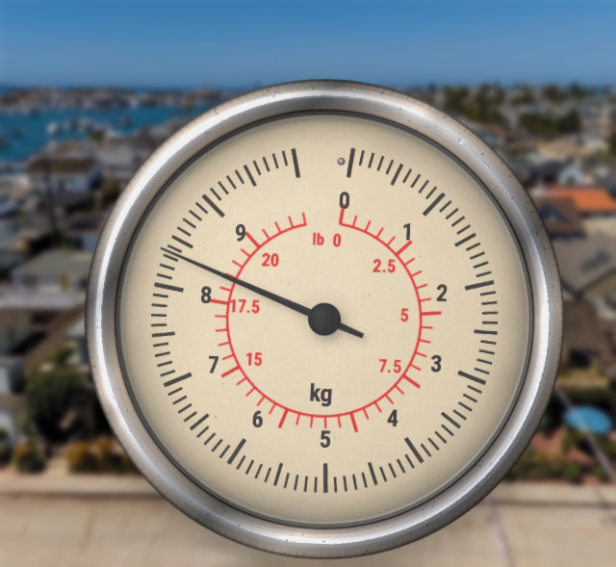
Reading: 8.35kg
